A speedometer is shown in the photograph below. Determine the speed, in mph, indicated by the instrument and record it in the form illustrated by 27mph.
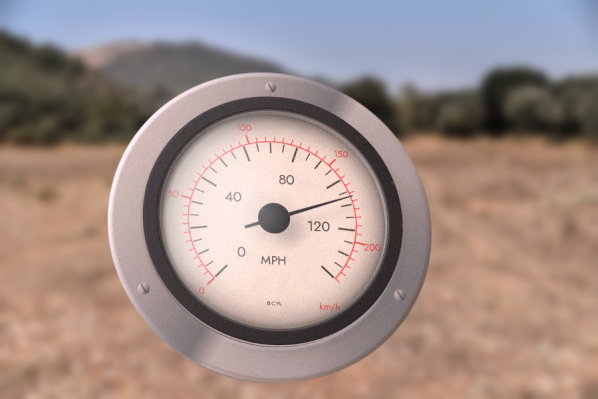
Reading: 107.5mph
